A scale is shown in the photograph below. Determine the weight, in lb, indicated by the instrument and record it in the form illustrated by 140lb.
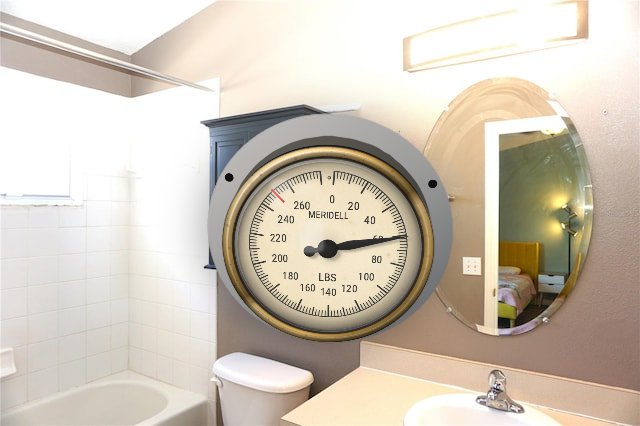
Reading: 60lb
